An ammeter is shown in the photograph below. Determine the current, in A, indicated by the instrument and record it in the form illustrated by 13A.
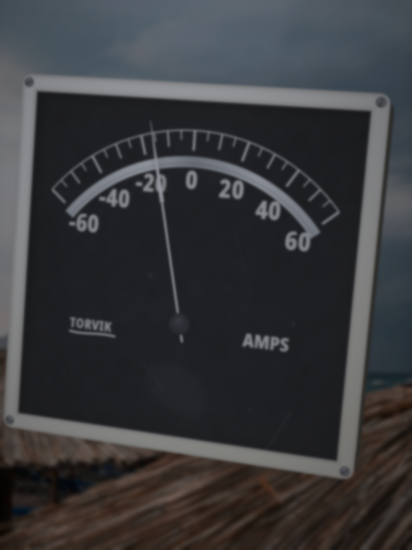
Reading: -15A
